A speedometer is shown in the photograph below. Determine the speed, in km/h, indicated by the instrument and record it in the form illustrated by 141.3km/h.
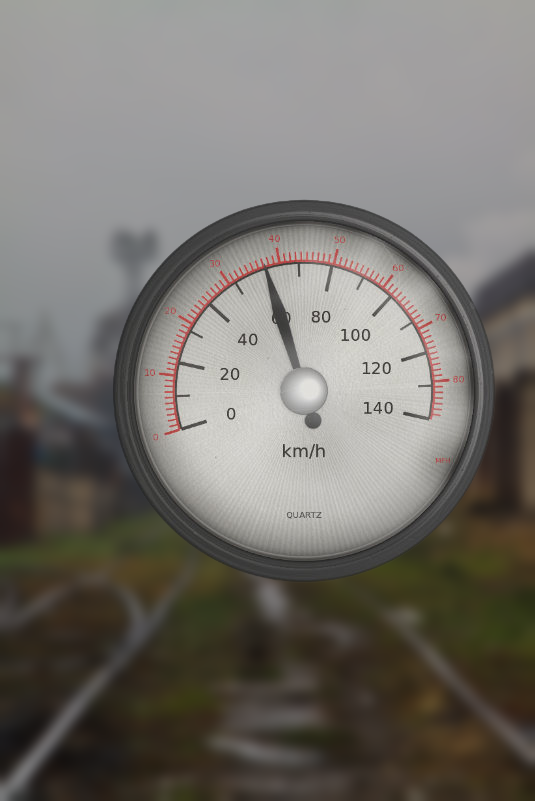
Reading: 60km/h
